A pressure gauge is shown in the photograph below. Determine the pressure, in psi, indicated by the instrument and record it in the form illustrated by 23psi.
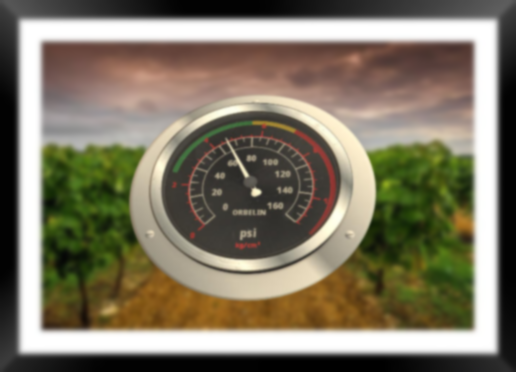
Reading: 65psi
